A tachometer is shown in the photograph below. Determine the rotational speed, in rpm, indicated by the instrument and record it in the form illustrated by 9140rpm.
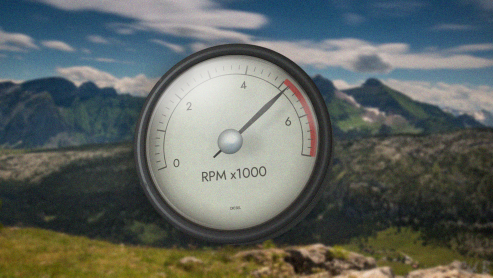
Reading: 5200rpm
